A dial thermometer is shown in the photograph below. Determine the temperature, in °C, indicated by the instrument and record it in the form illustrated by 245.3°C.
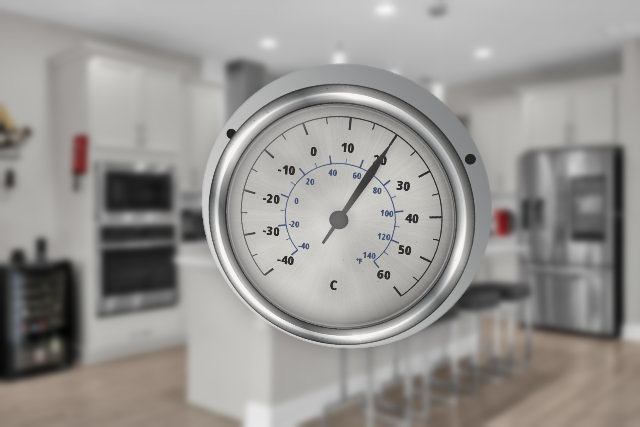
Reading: 20°C
